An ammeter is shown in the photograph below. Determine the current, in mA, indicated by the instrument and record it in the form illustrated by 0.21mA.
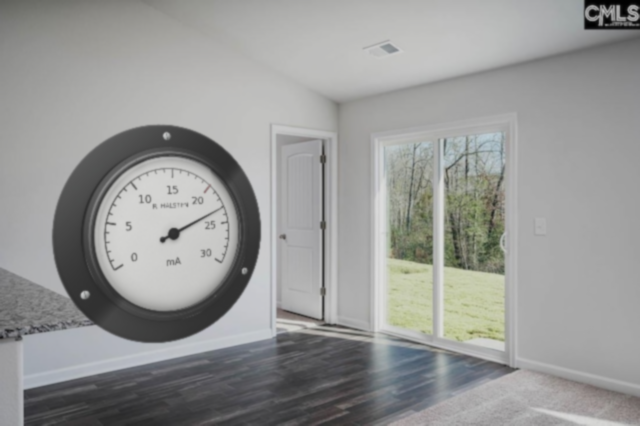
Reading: 23mA
